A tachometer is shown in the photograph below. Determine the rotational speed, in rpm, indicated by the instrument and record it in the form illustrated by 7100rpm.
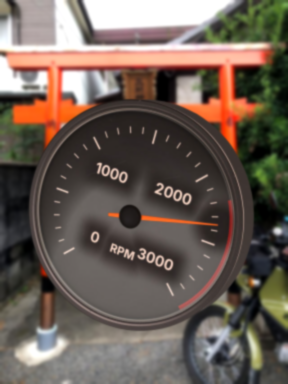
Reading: 2350rpm
